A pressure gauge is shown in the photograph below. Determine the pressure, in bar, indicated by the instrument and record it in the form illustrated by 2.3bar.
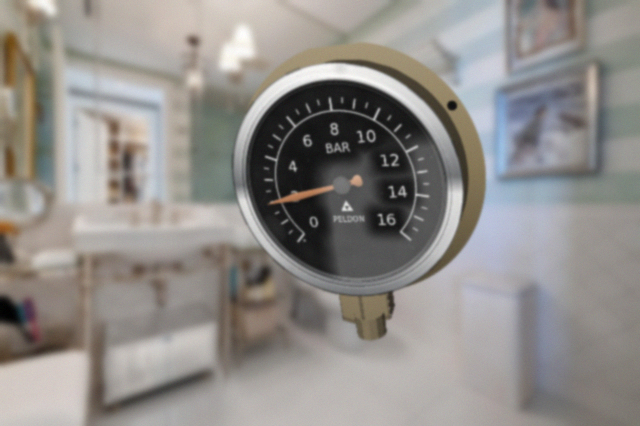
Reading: 2bar
